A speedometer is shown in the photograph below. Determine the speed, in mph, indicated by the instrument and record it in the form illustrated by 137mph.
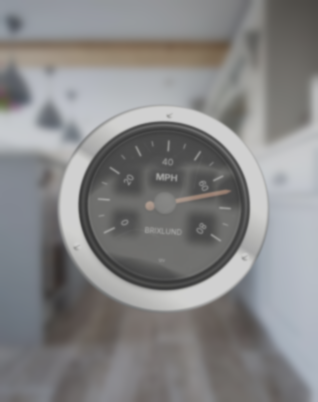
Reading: 65mph
